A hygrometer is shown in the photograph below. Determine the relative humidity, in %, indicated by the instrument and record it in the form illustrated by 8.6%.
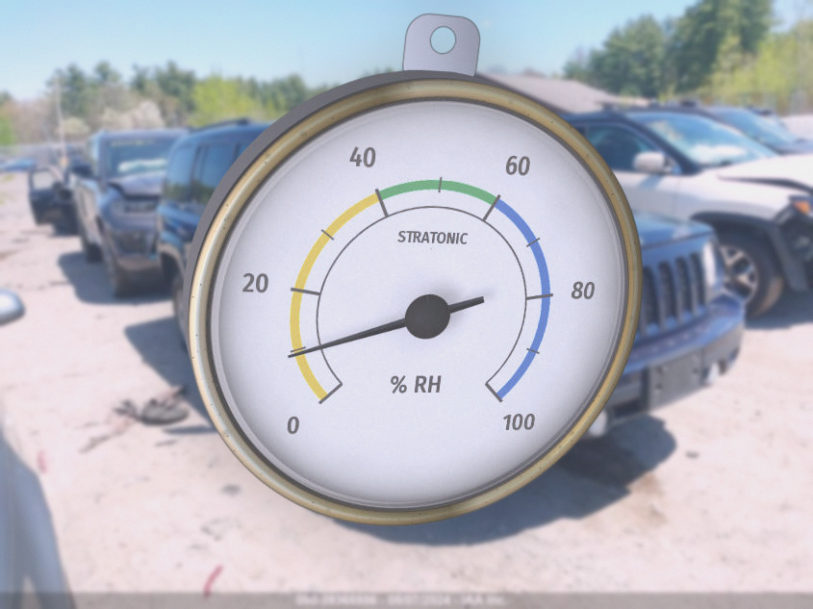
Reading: 10%
